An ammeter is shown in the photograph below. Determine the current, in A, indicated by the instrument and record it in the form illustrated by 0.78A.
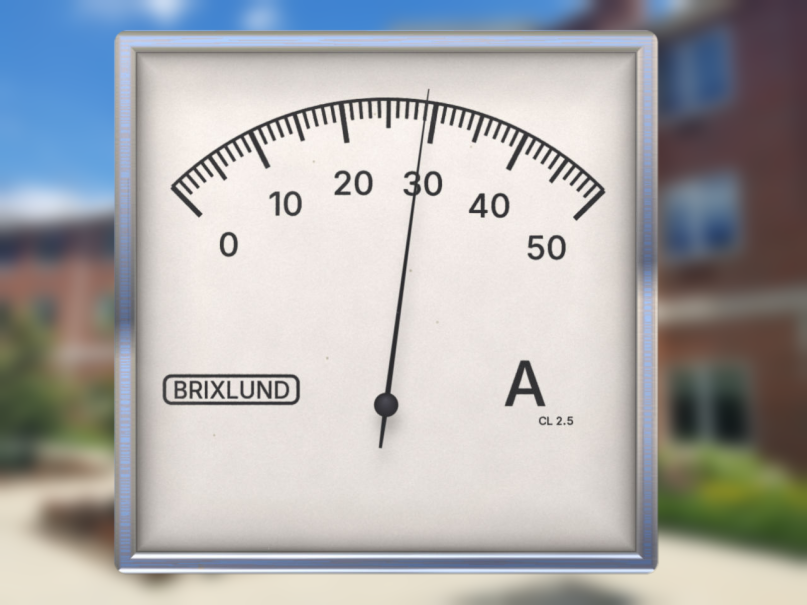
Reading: 29A
